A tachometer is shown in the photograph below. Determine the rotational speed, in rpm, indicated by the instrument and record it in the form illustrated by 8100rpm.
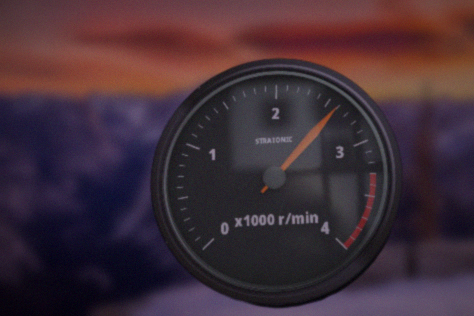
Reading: 2600rpm
